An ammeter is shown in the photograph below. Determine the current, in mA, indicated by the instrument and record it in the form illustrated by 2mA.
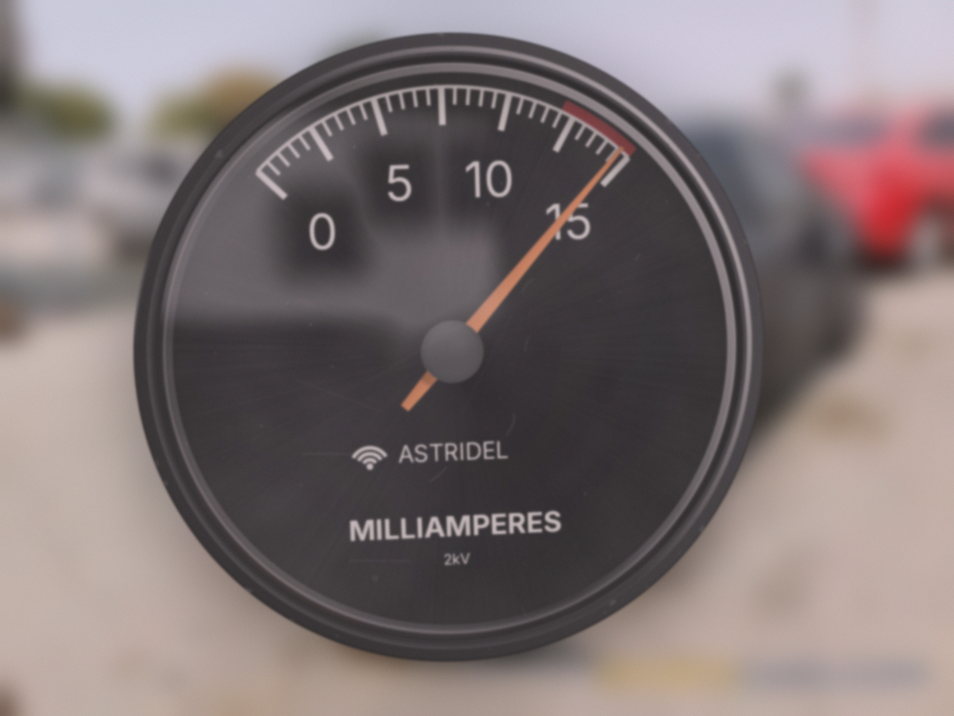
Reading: 14.5mA
